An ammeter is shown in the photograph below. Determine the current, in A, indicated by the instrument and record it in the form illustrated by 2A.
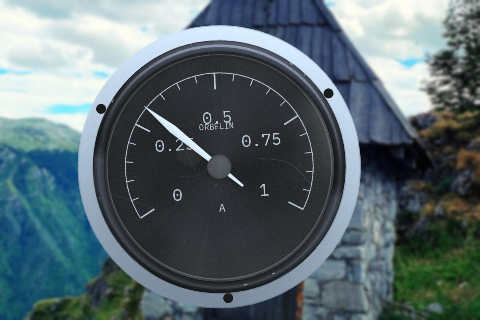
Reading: 0.3A
